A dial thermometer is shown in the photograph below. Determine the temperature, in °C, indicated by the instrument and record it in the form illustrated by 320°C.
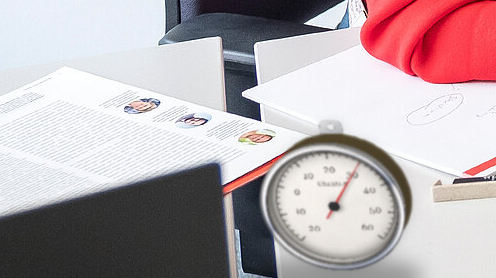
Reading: 30°C
